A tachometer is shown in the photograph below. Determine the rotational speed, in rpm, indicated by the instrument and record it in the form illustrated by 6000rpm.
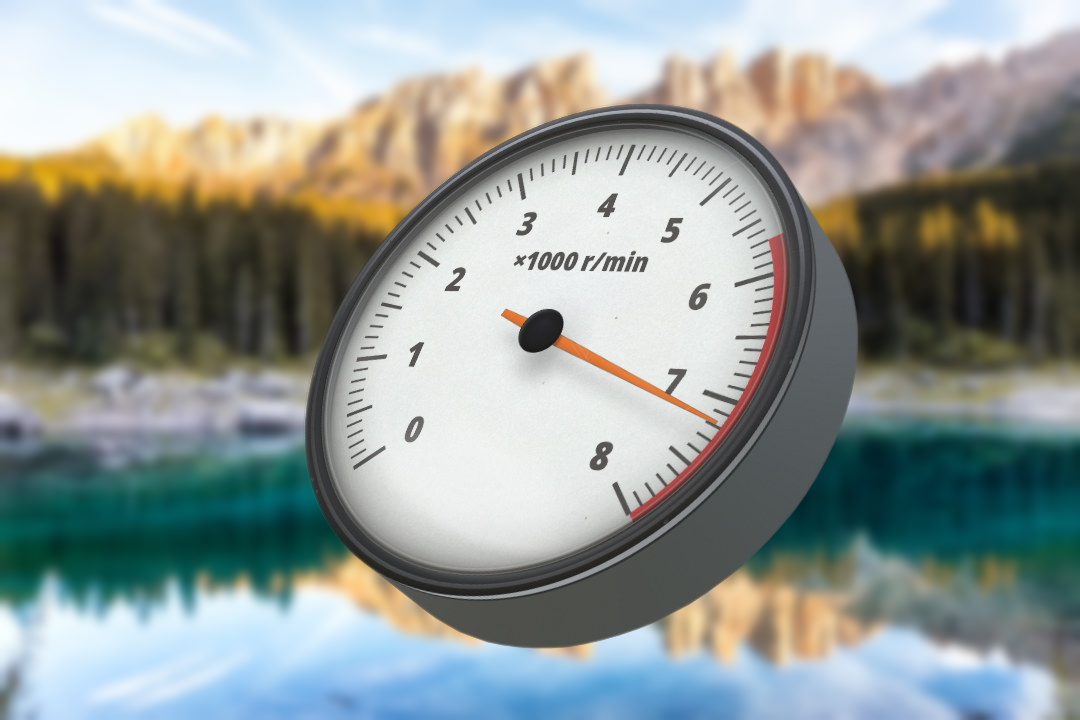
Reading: 7200rpm
